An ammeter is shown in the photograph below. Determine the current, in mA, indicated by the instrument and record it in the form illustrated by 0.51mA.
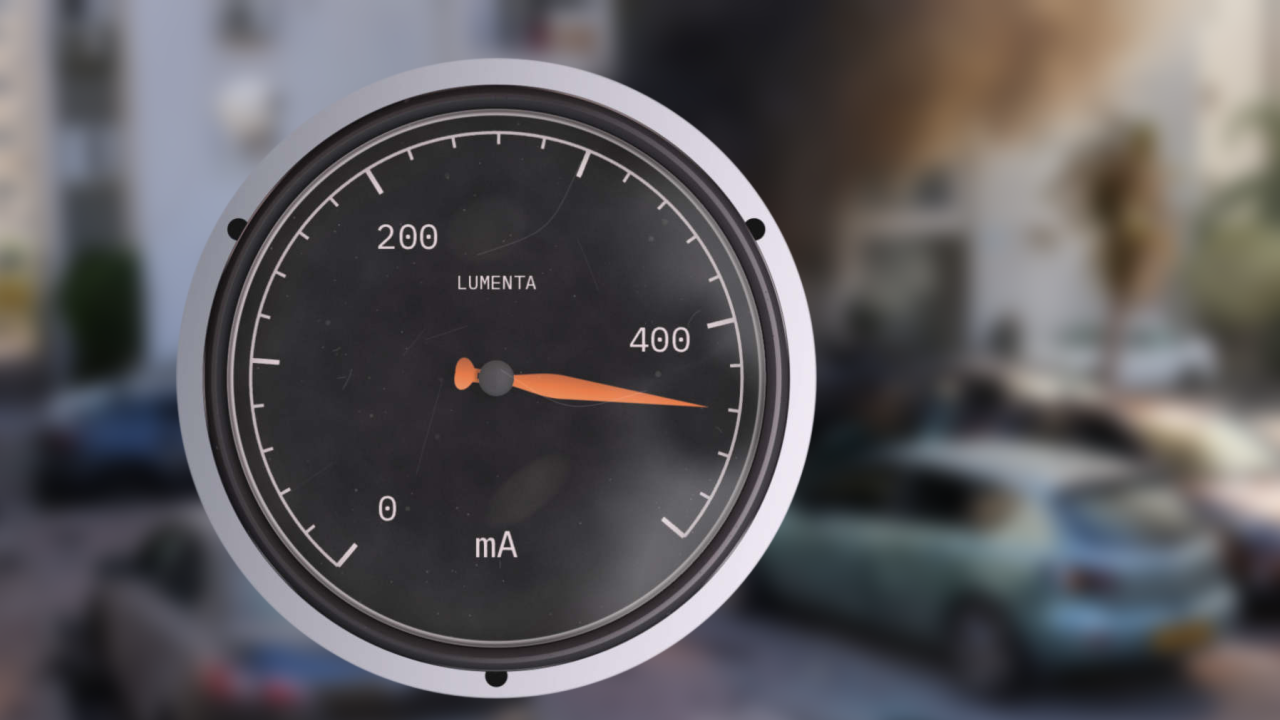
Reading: 440mA
